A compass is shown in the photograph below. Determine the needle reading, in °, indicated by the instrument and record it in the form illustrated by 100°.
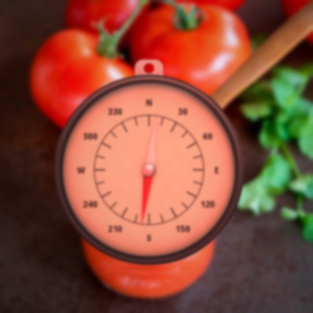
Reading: 187.5°
